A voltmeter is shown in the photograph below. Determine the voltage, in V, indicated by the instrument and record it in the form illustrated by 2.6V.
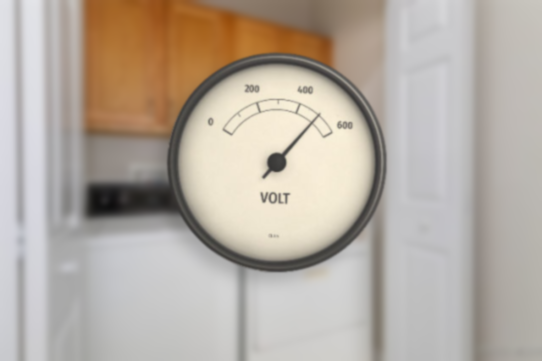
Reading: 500V
